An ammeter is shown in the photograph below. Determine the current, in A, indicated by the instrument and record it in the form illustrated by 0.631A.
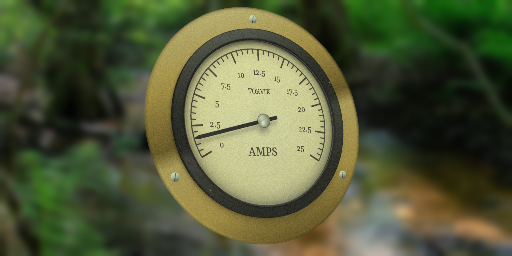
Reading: 1.5A
